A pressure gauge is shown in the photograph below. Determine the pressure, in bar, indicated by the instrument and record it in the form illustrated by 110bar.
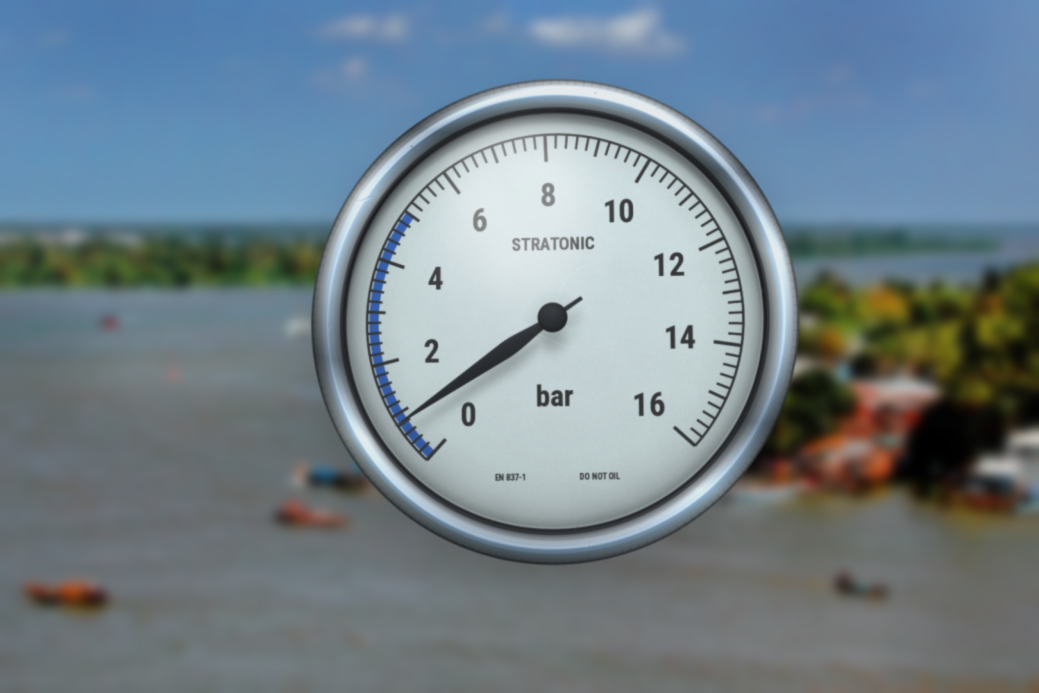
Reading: 0.8bar
